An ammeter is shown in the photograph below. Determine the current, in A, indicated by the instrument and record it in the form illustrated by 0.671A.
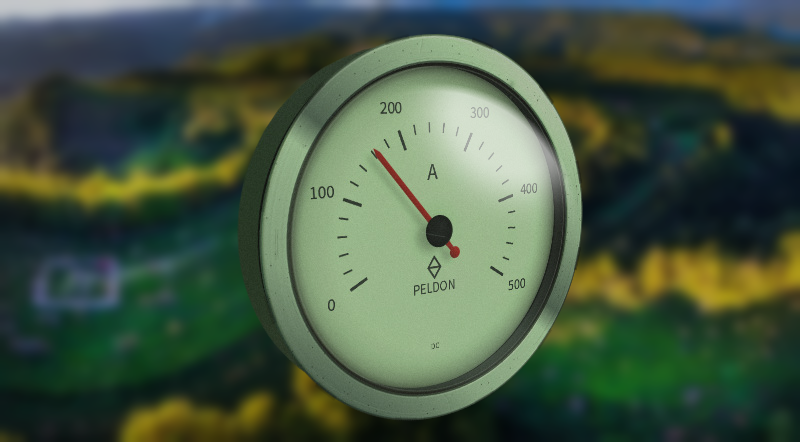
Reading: 160A
